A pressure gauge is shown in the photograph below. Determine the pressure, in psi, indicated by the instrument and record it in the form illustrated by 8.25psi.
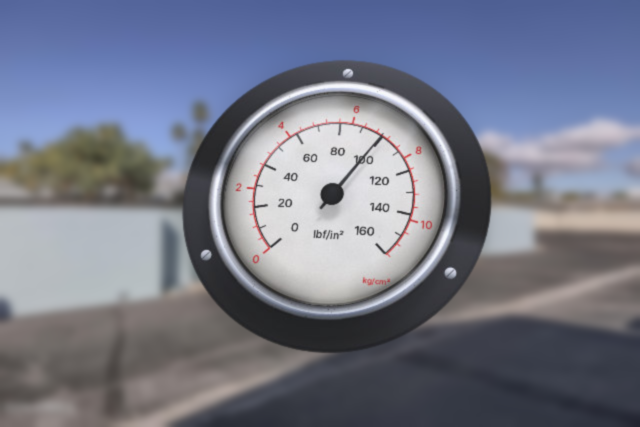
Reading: 100psi
